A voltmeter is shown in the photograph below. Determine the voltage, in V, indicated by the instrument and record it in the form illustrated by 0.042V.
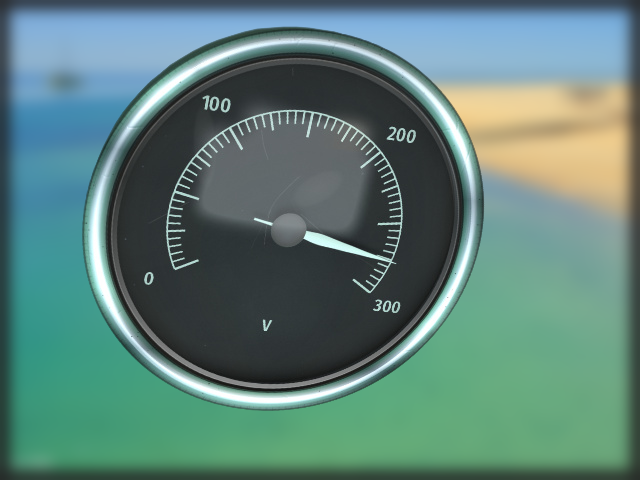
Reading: 275V
